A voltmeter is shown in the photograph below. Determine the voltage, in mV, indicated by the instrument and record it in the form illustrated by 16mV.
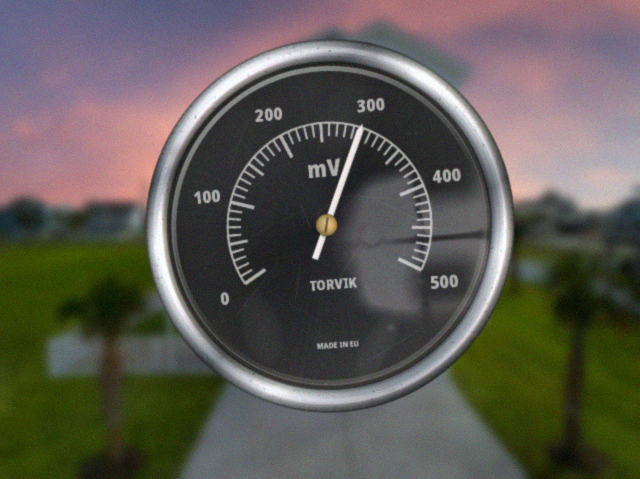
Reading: 300mV
